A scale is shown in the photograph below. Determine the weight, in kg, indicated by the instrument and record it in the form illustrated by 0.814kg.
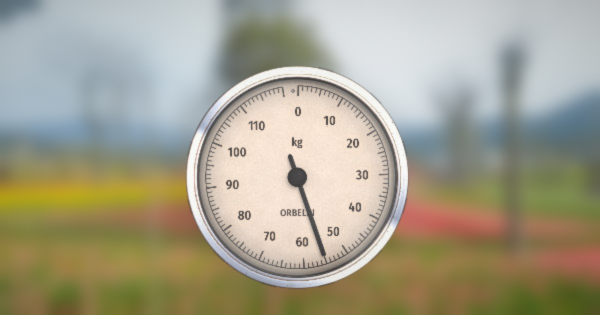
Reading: 55kg
